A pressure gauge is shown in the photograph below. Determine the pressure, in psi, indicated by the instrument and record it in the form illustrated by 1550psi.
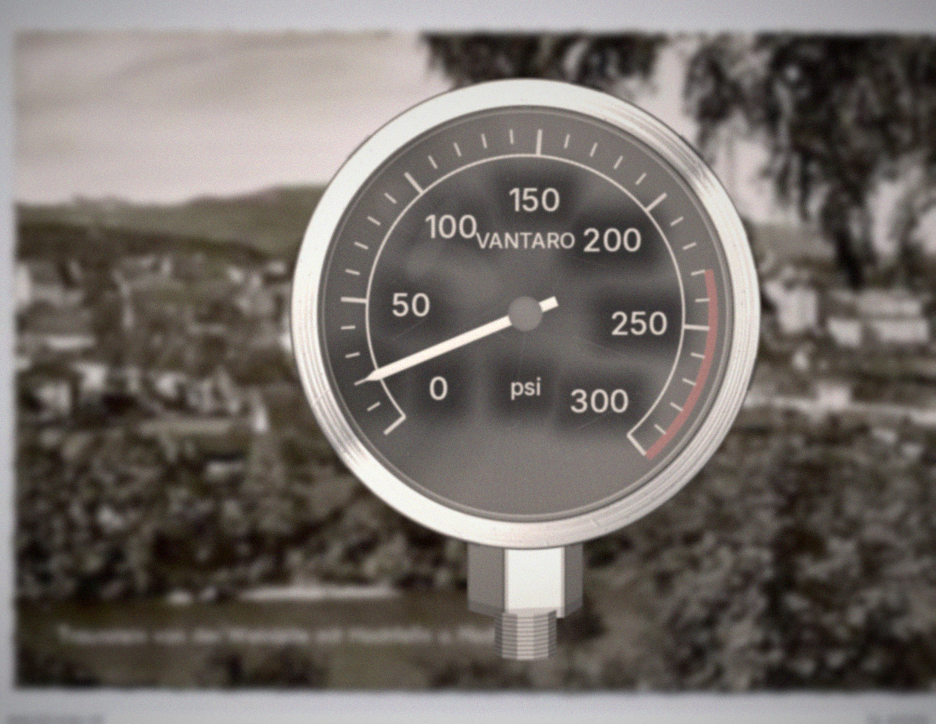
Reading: 20psi
